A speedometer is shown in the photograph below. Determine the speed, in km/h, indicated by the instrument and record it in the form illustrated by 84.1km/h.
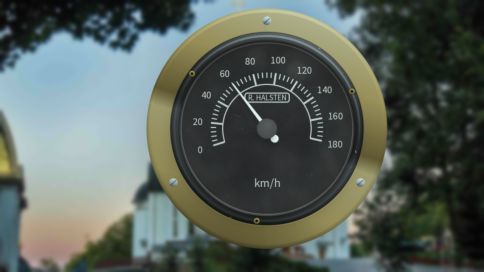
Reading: 60km/h
